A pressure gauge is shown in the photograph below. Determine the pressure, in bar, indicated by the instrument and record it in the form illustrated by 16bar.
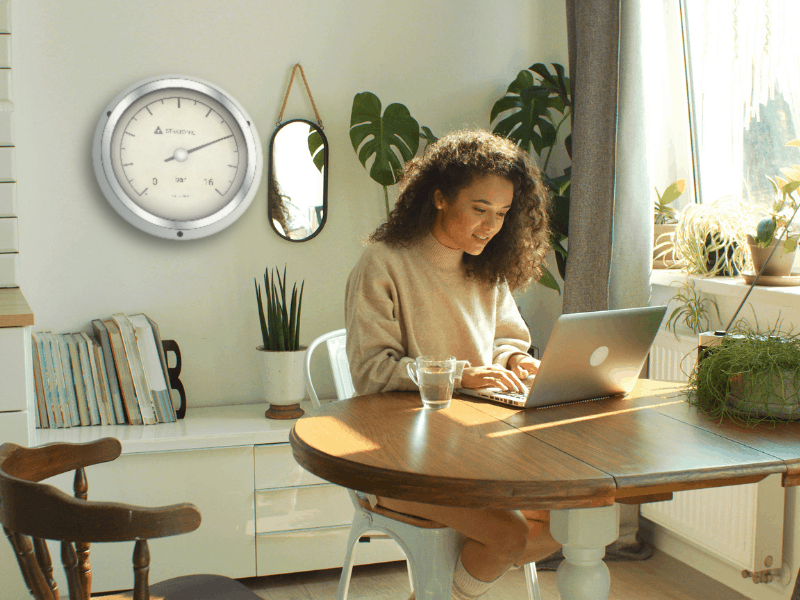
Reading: 12bar
